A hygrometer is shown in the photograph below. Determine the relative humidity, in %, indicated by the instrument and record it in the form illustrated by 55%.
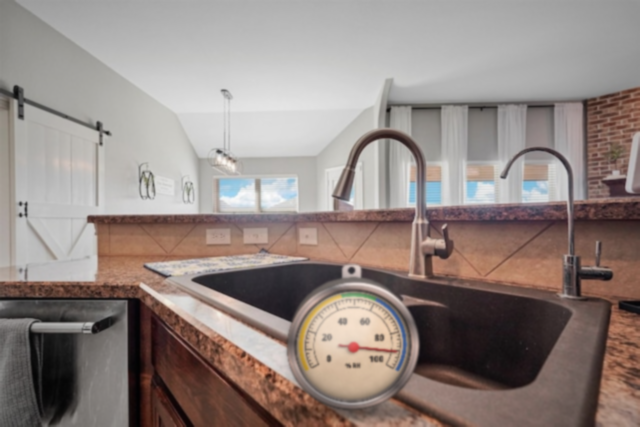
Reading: 90%
